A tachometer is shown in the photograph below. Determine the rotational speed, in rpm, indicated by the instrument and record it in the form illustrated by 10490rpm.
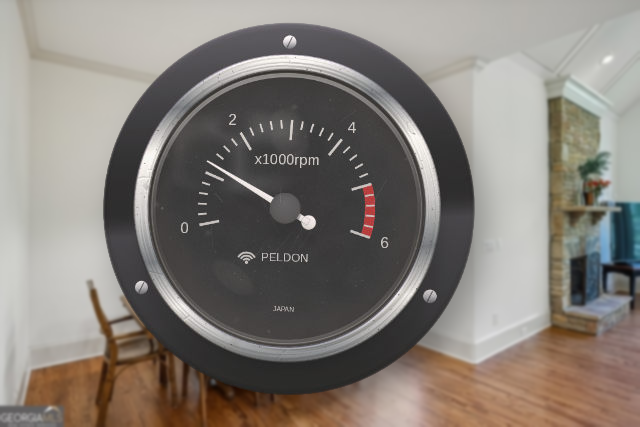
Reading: 1200rpm
